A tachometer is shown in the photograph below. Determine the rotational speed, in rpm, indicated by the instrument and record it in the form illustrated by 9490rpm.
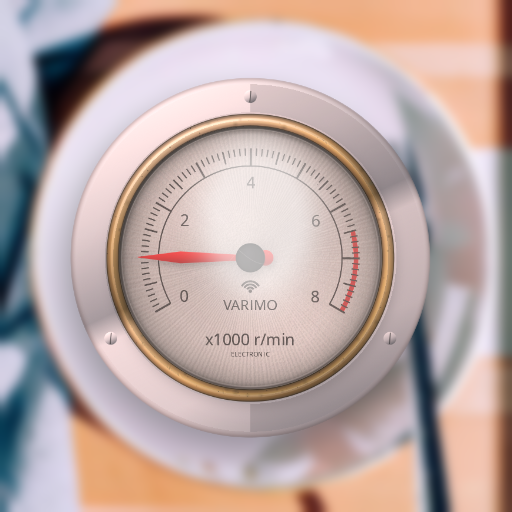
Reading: 1000rpm
